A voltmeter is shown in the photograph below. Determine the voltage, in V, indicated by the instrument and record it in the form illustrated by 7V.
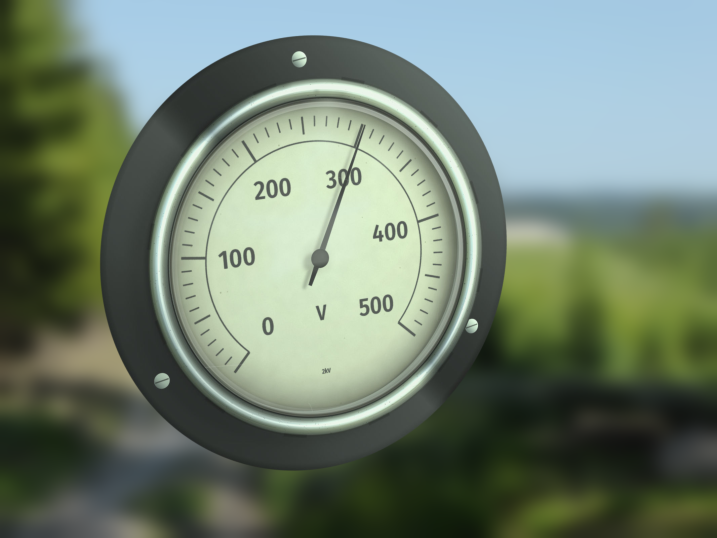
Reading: 300V
